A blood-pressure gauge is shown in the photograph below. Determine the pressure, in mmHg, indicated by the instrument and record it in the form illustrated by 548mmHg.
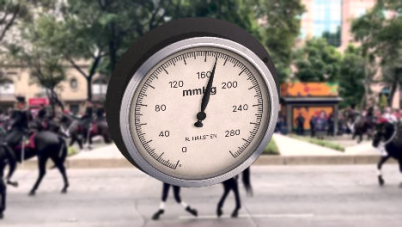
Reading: 170mmHg
